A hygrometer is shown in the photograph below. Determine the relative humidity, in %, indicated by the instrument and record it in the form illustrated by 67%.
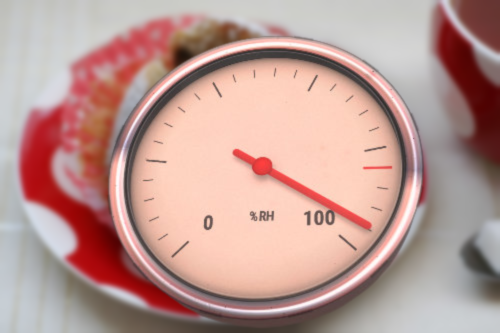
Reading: 96%
